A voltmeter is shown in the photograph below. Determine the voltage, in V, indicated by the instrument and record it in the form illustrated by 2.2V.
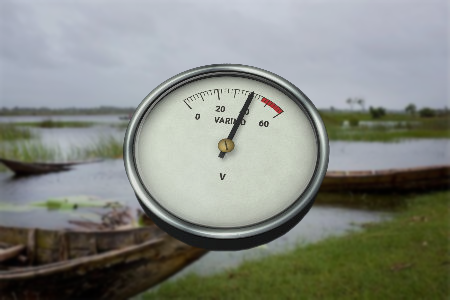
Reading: 40V
